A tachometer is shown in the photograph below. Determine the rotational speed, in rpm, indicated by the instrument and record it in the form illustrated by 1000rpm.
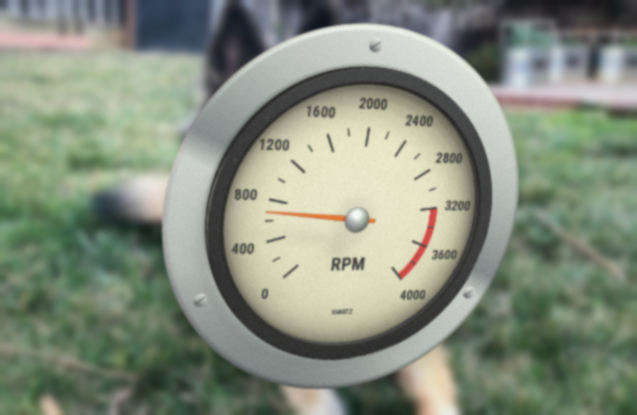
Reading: 700rpm
